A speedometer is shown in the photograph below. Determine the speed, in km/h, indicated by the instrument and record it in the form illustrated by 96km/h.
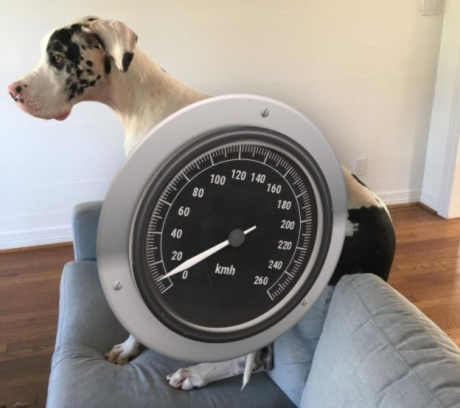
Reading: 10km/h
